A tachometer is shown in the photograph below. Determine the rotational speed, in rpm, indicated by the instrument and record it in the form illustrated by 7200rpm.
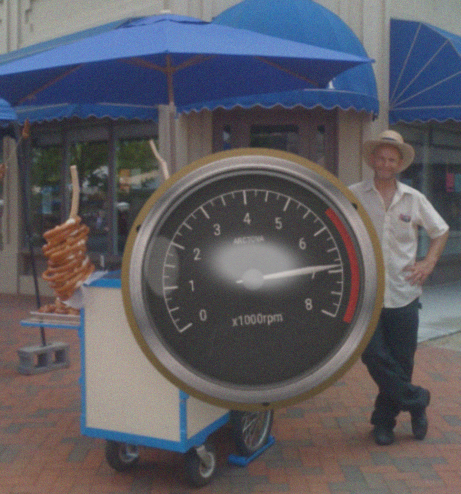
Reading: 6875rpm
